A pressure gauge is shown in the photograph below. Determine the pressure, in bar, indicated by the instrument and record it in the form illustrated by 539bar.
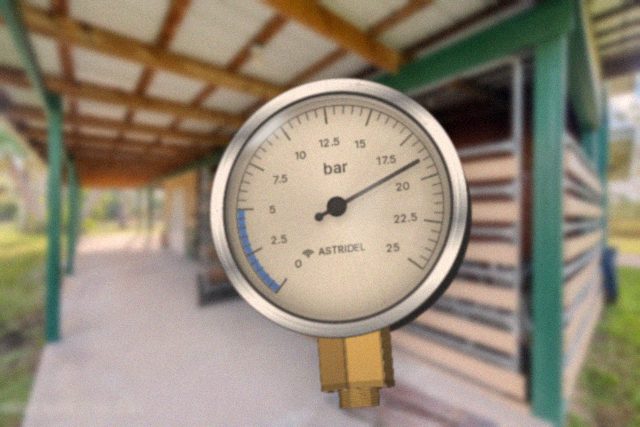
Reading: 19bar
